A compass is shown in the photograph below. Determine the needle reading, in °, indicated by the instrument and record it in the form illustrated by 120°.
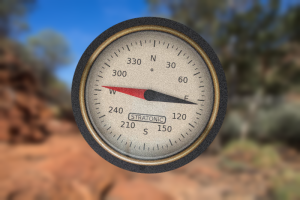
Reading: 275°
